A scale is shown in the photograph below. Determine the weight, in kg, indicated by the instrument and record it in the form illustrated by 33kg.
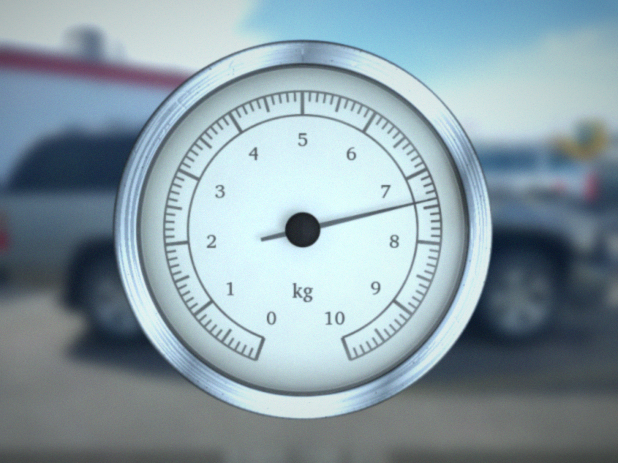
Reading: 7.4kg
